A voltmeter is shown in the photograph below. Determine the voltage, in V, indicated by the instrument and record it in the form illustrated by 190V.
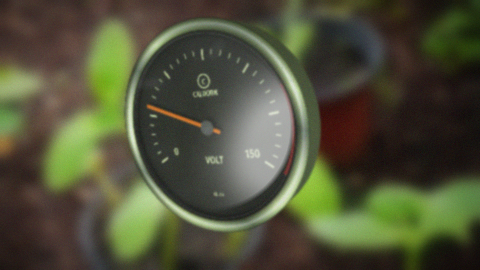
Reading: 30V
